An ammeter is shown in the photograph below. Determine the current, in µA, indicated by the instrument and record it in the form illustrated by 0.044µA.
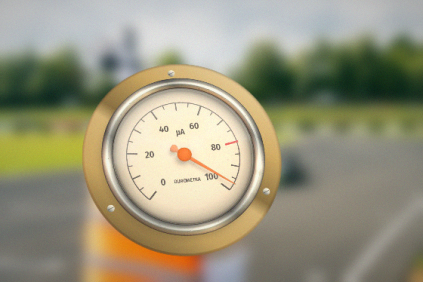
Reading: 97.5µA
